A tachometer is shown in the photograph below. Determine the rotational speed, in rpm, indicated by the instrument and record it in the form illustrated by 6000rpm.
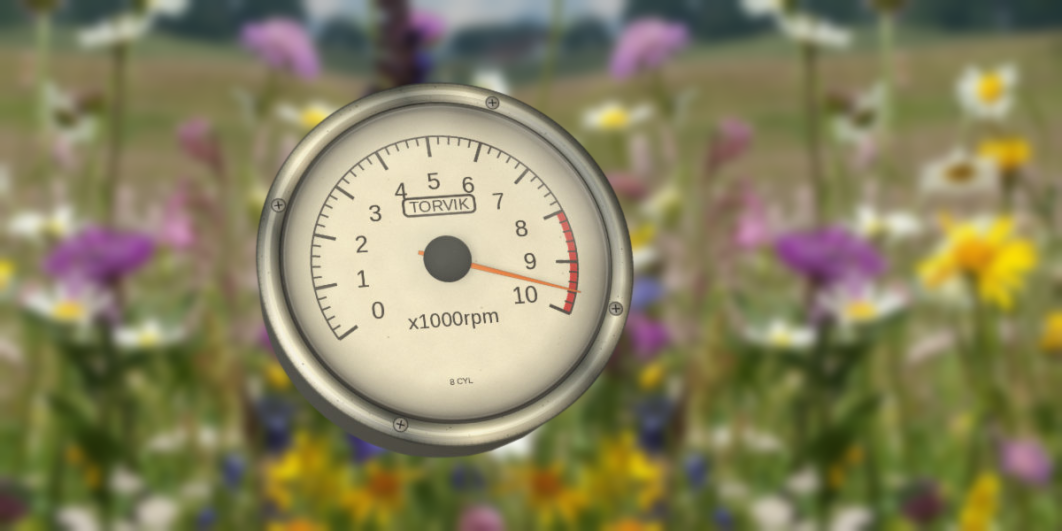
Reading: 9600rpm
